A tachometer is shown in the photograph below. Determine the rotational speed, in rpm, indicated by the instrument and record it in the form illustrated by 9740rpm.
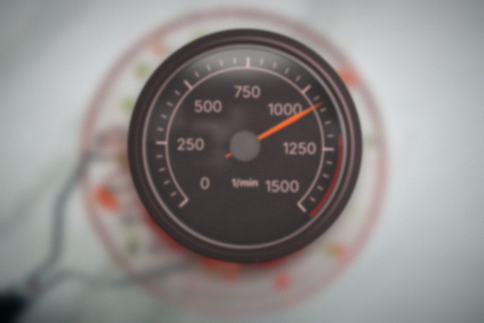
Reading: 1075rpm
